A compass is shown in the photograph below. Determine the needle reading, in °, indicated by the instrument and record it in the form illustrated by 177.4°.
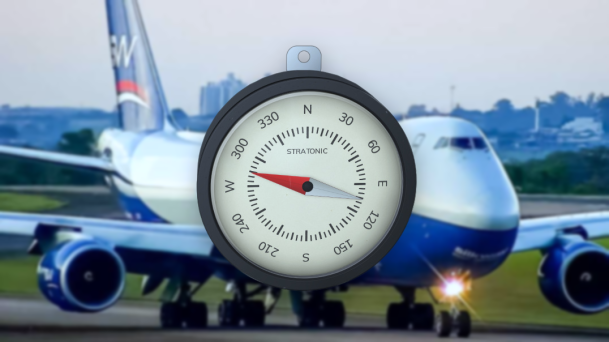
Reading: 285°
